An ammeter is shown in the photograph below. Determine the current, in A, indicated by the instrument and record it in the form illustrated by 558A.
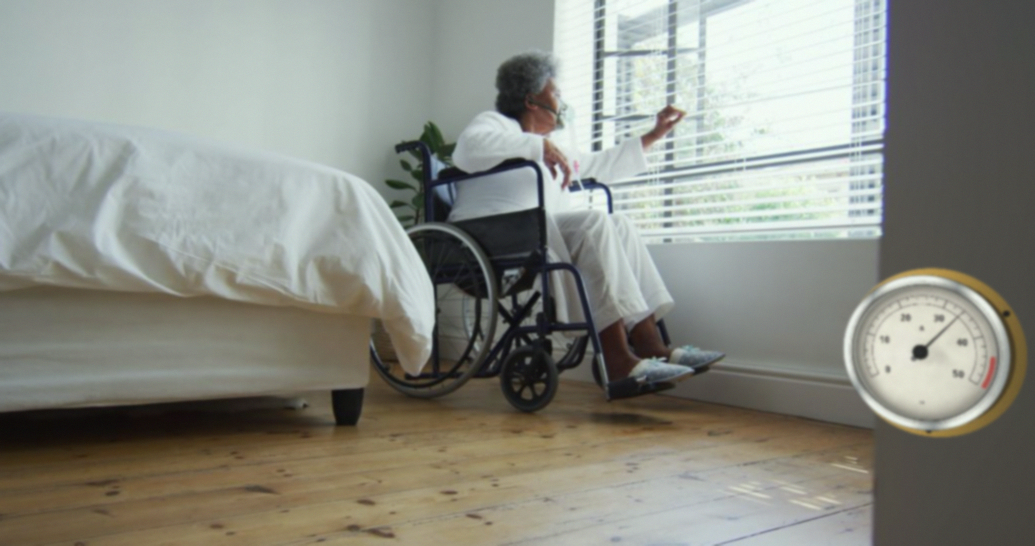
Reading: 34A
